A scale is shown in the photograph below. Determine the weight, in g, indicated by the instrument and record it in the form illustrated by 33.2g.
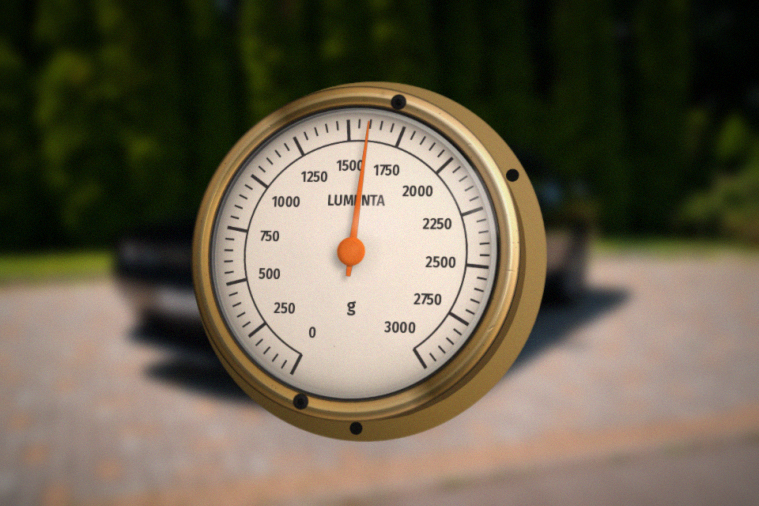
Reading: 1600g
